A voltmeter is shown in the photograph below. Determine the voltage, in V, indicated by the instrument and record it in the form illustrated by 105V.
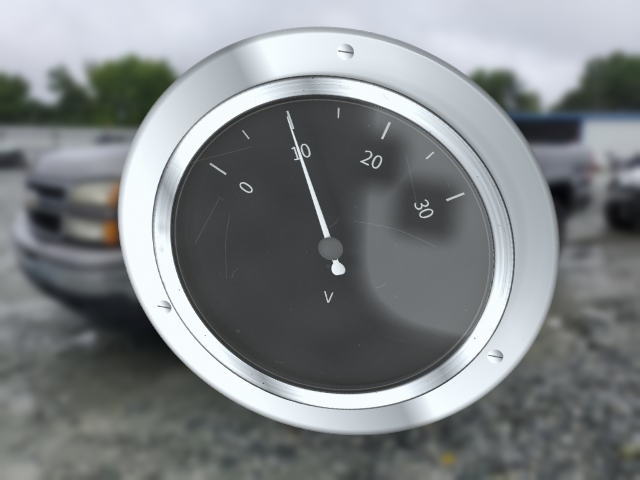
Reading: 10V
